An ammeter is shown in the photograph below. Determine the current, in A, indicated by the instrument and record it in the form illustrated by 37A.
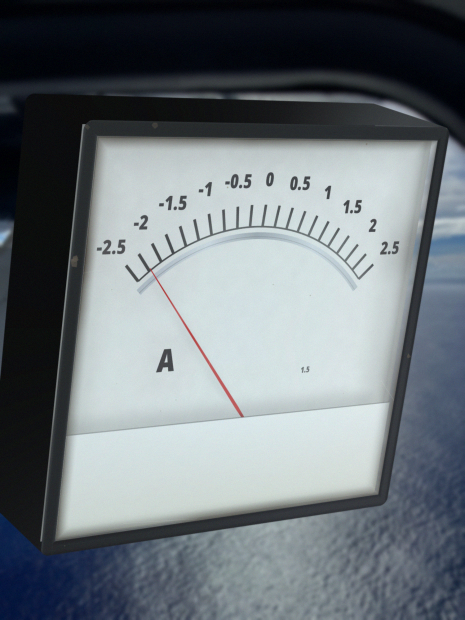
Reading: -2.25A
